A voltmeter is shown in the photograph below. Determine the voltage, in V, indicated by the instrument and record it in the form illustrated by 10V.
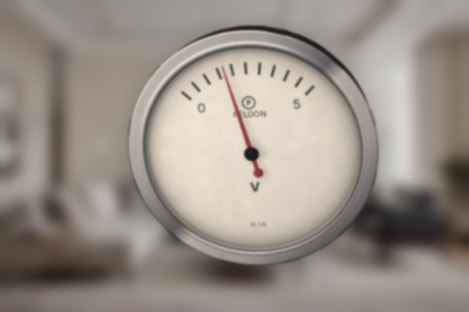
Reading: 1.75V
